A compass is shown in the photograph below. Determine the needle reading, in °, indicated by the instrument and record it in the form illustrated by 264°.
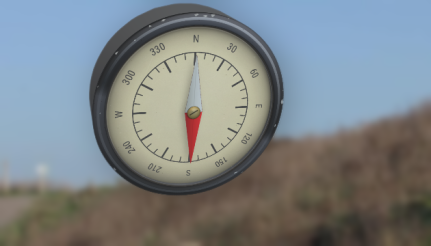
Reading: 180°
